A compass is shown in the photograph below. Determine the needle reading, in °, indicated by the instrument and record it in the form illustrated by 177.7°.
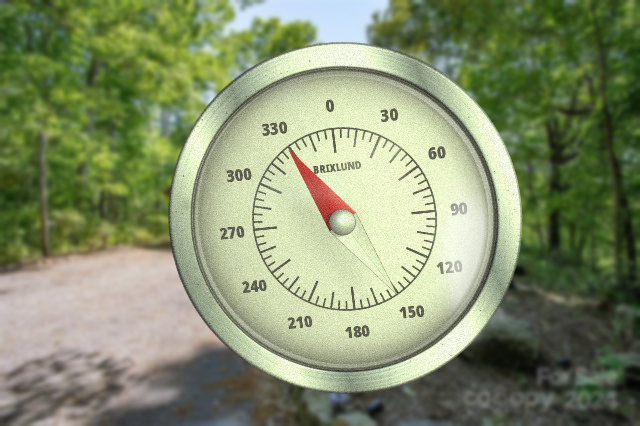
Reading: 330°
